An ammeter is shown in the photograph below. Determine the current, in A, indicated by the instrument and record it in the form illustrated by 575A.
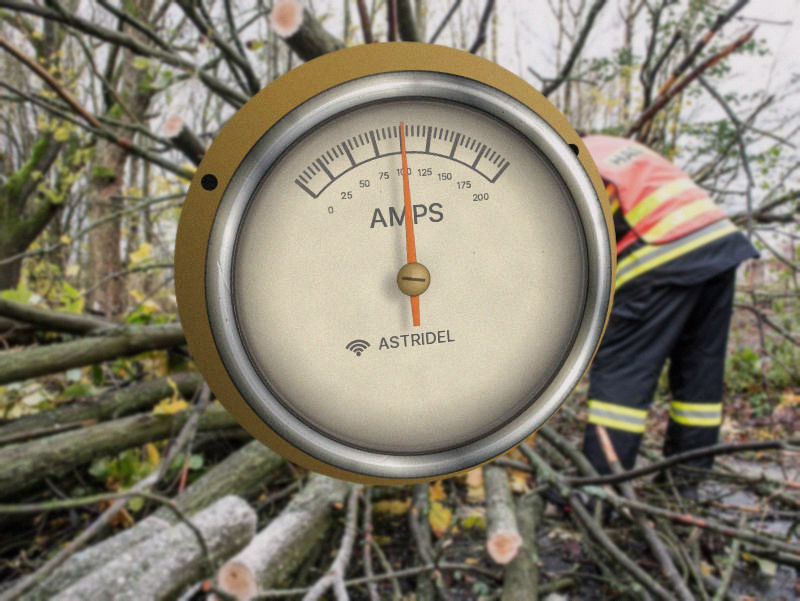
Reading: 100A
